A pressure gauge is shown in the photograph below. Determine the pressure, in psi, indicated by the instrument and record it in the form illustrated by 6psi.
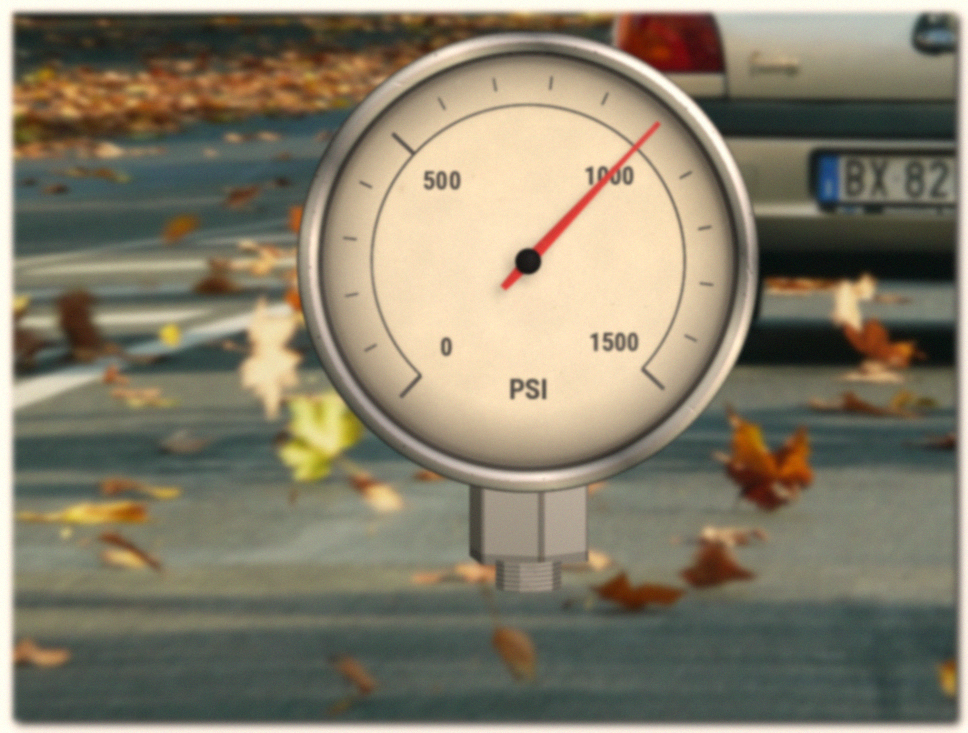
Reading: 1000psi
